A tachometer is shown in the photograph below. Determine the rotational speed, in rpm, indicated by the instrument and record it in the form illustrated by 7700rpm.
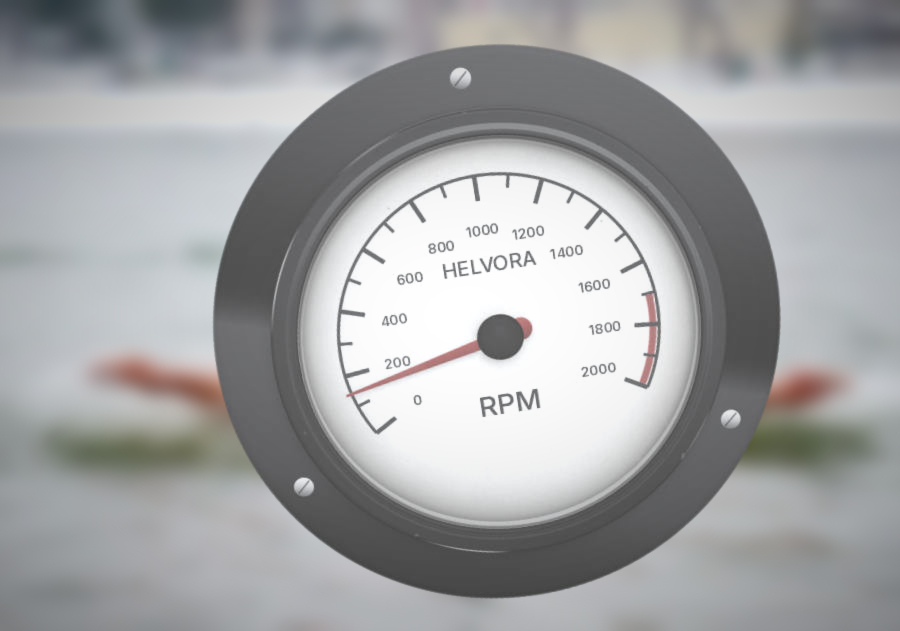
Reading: 150rpm
